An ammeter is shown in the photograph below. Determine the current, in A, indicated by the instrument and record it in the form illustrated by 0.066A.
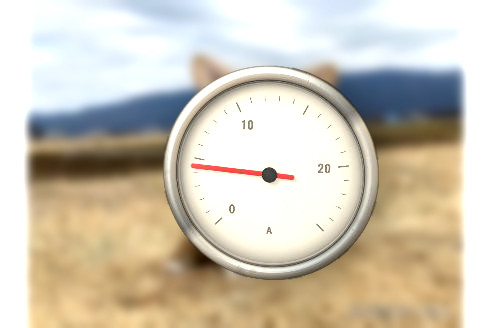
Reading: 4.5A
